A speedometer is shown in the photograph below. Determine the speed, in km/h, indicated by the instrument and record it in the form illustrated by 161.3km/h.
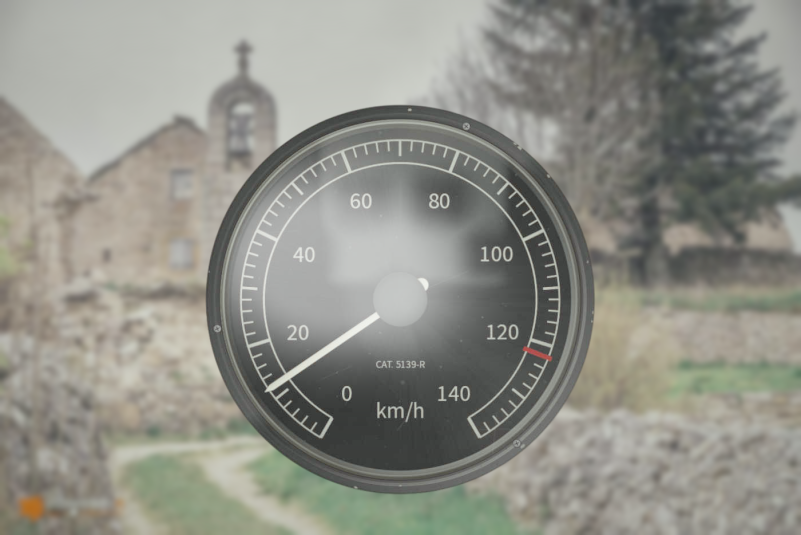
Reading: 12km/h
